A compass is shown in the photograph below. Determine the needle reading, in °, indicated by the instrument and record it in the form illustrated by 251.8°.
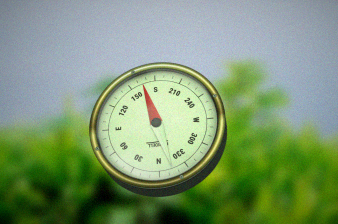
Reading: 165°
